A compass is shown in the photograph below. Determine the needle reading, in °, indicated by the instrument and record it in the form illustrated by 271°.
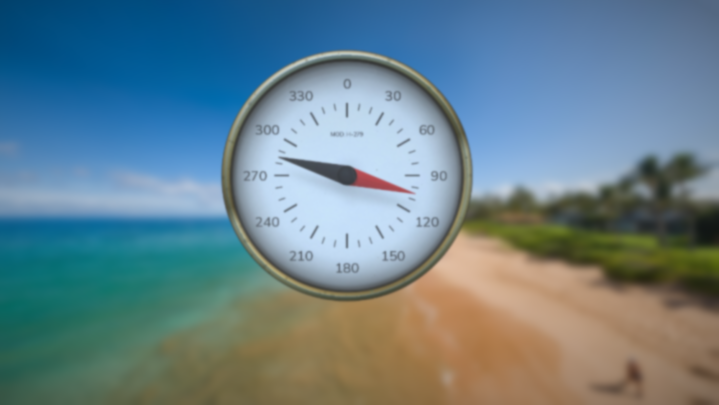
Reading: 105°
